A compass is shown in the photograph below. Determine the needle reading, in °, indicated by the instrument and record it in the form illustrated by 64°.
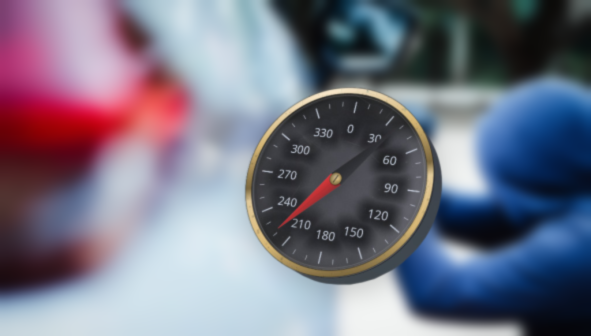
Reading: 220°
